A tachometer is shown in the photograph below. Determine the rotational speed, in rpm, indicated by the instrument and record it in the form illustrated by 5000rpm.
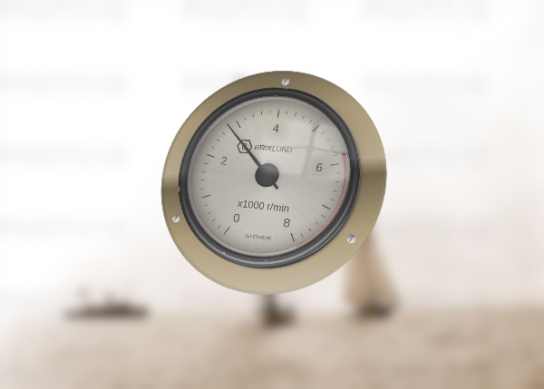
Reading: 2800rpm
